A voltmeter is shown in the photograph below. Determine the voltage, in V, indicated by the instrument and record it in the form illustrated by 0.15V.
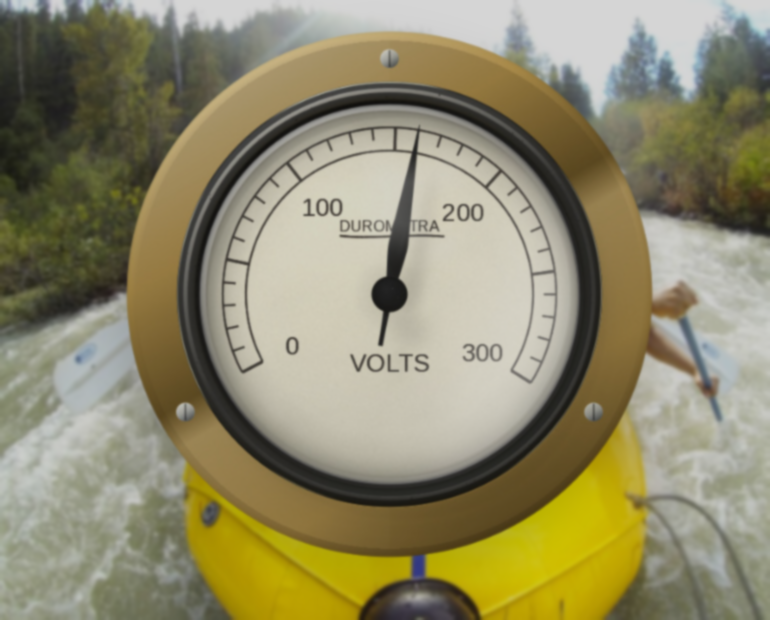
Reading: 160V
